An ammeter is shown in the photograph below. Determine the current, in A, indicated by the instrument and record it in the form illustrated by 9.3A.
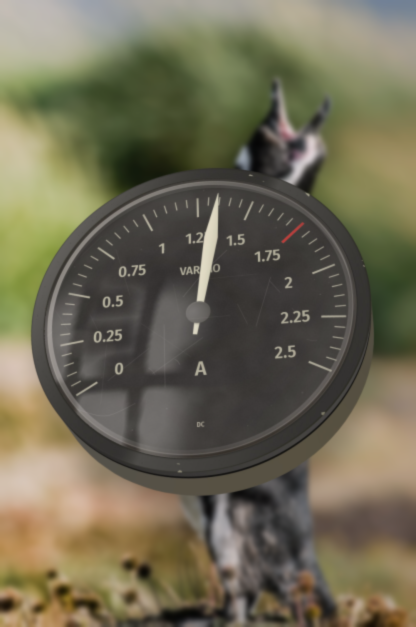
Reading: 1.35A
